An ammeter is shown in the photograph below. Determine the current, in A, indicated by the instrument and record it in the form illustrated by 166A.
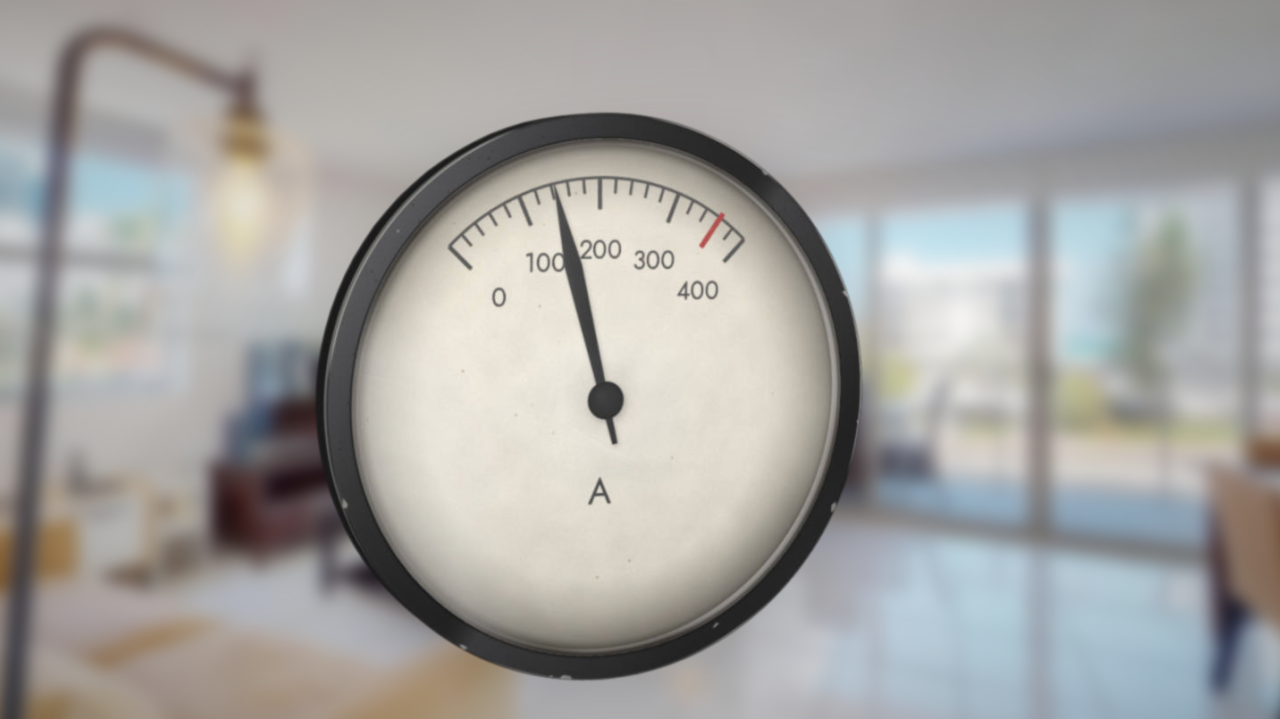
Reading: 140A
